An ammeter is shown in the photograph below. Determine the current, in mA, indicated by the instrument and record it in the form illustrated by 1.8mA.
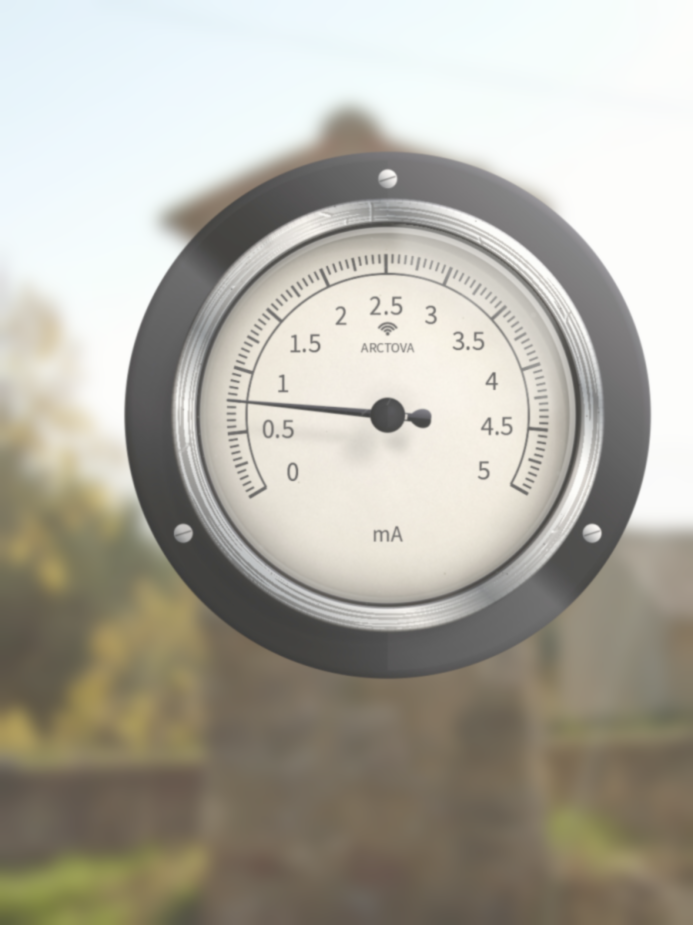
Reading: 0.75mA
